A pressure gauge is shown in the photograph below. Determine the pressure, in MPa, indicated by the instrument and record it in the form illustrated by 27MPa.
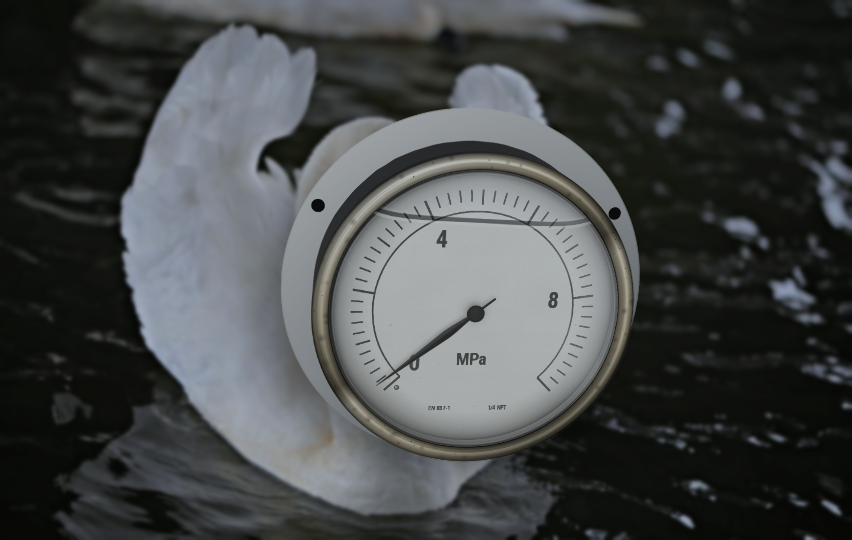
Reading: 0.2MPa
